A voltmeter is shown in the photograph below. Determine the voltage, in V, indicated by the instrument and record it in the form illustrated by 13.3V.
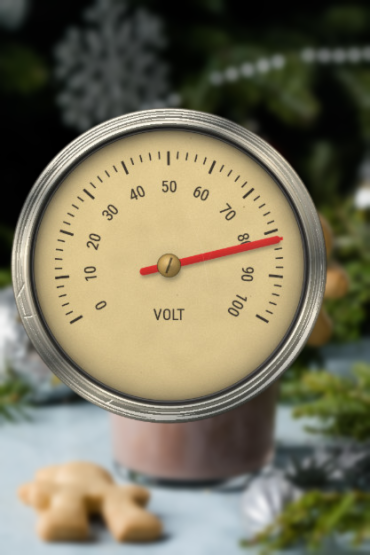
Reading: 82V
